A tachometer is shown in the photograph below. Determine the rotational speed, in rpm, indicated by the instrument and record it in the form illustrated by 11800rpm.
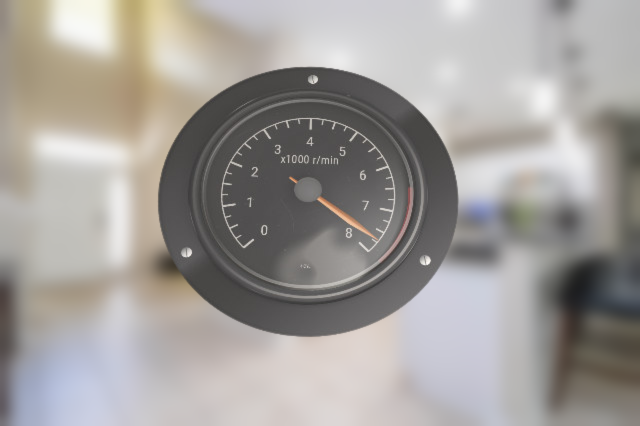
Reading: 7750rpm
